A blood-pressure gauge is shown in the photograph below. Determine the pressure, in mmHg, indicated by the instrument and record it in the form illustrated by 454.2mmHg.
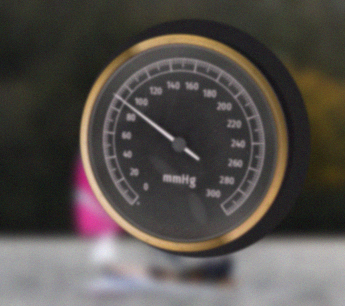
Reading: 90mmHg
